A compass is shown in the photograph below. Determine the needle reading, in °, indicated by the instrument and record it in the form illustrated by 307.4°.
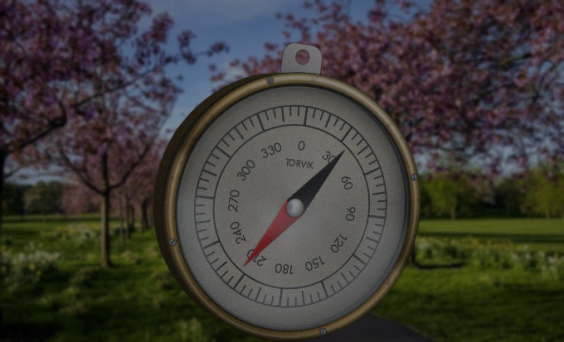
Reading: 215°
